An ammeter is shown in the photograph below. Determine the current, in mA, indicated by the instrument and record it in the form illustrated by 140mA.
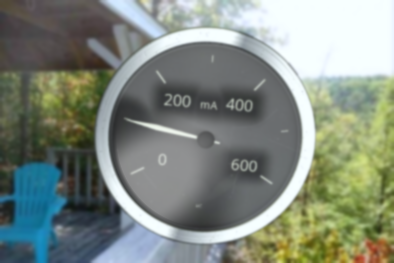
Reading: 100mA
